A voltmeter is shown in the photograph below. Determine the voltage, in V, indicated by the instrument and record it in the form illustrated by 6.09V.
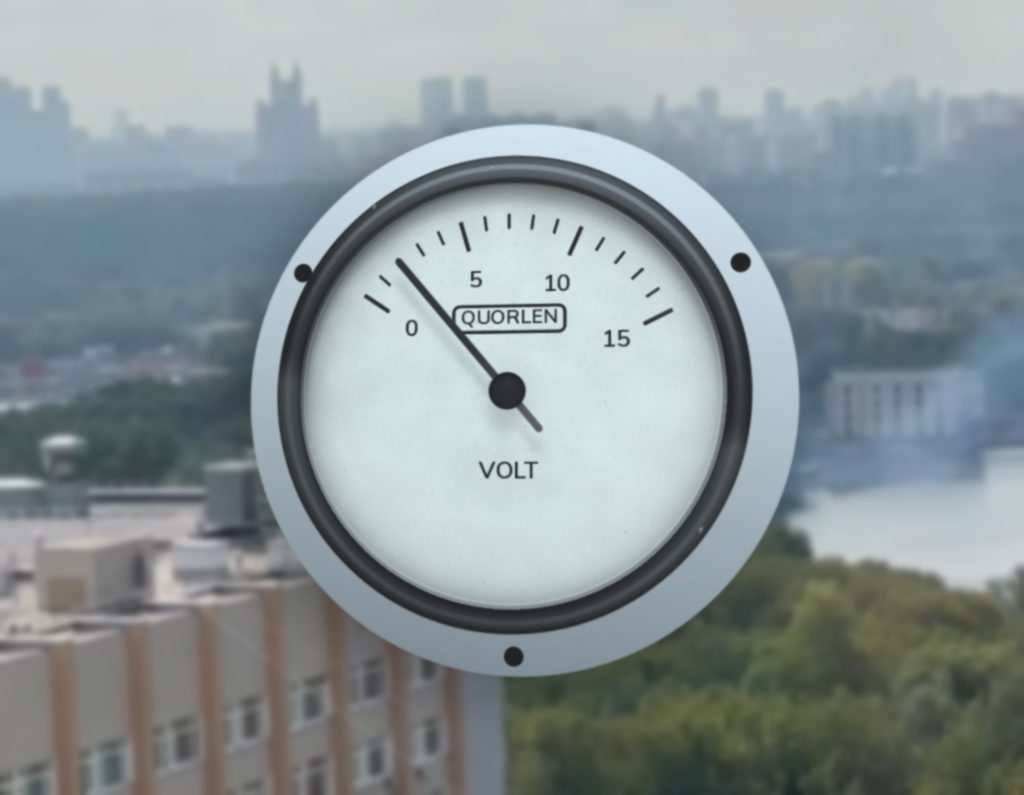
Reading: 2V
